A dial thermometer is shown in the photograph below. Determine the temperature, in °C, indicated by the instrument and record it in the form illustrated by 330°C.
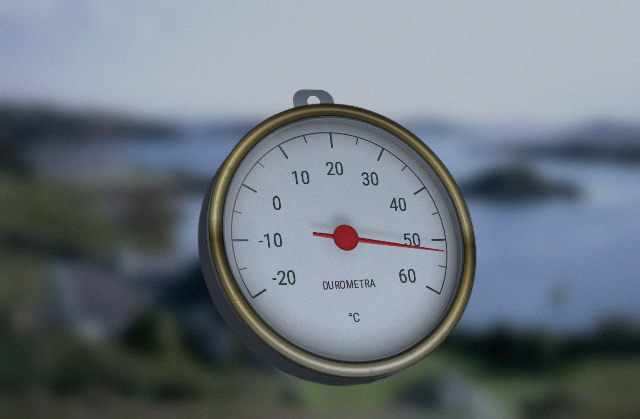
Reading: 52.5°C
